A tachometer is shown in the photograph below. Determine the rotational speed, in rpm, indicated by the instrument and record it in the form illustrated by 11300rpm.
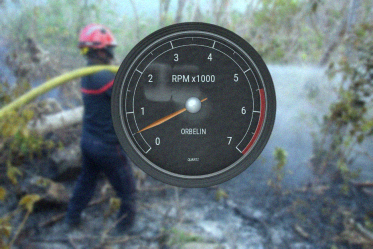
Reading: 500rpm
